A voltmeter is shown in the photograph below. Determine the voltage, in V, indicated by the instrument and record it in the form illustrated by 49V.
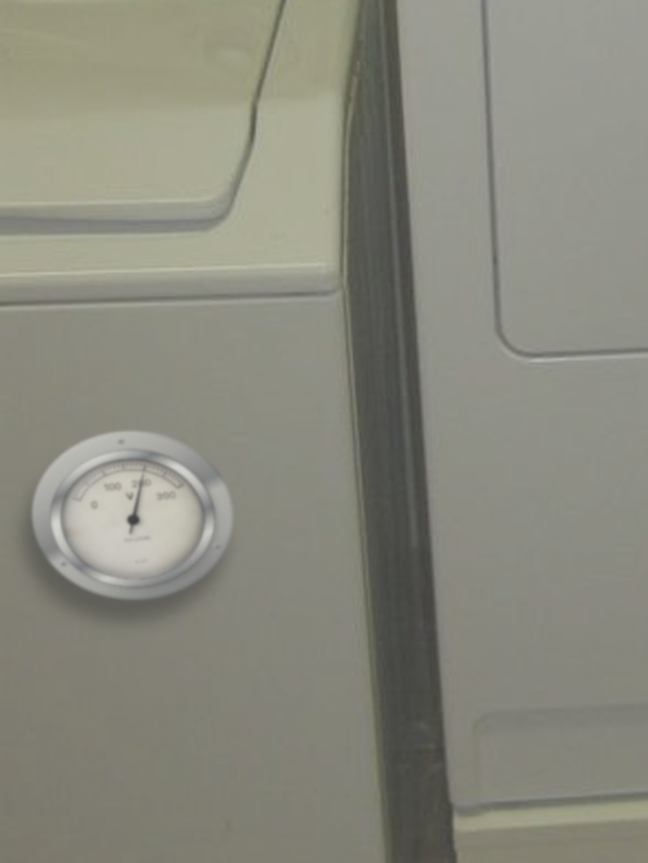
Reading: 200V
